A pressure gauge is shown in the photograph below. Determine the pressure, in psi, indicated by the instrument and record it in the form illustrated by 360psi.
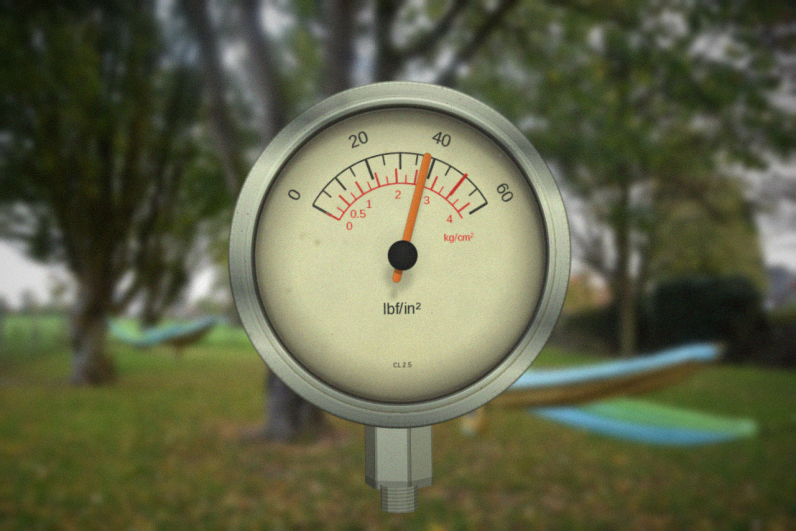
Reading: 37.5psi
